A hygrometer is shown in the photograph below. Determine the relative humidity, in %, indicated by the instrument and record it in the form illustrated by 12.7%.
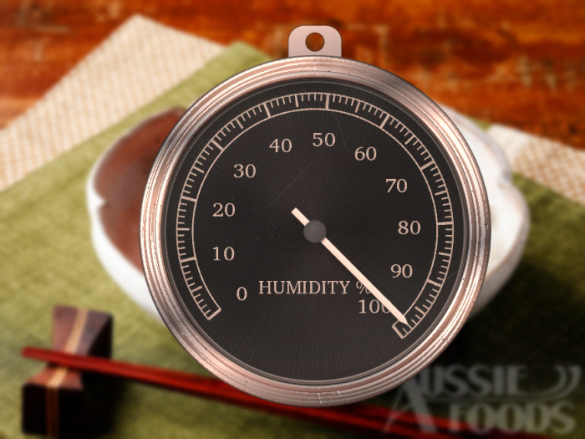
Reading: 98%
